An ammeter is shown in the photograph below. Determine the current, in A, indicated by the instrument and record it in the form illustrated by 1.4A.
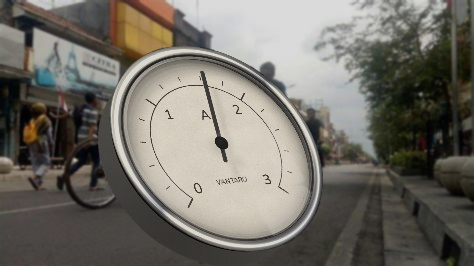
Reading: 1.6A
